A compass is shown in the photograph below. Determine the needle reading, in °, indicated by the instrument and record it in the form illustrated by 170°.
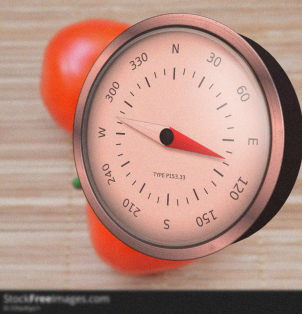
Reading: 105°
